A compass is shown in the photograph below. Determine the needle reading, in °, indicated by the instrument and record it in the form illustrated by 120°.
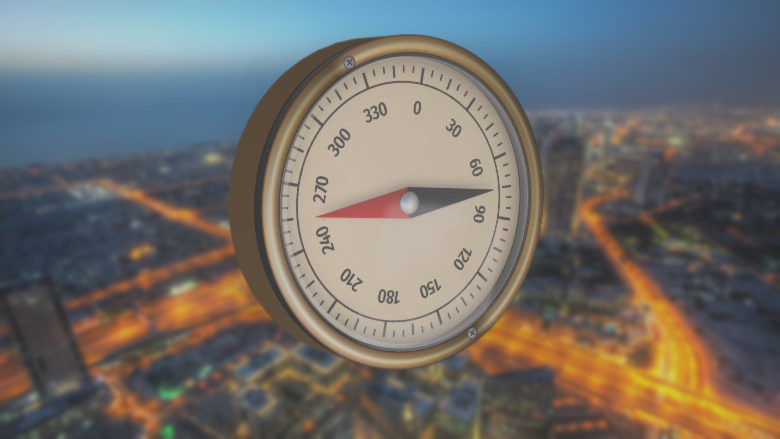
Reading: 255°
